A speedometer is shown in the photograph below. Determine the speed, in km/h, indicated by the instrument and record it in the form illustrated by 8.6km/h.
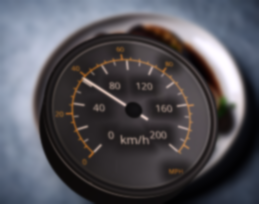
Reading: 60km/h
